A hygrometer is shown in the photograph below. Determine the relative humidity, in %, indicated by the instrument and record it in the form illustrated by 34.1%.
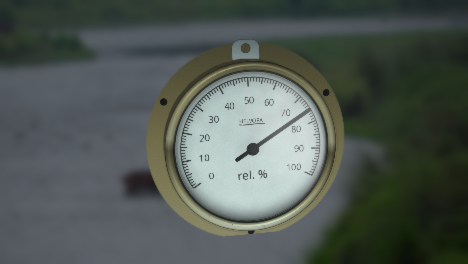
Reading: 75%
